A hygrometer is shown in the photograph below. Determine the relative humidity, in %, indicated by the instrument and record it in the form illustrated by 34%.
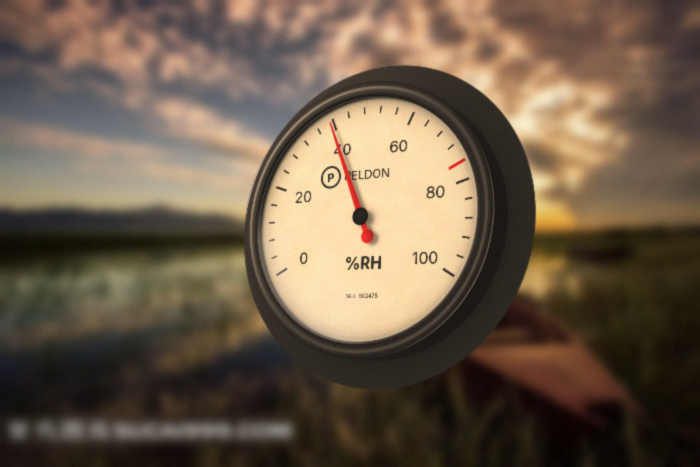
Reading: 40%
